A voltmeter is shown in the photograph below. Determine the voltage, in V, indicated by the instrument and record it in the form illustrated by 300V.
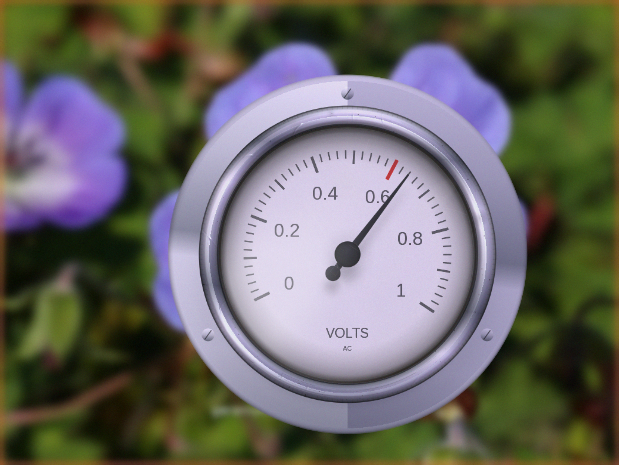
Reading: 0.64V
